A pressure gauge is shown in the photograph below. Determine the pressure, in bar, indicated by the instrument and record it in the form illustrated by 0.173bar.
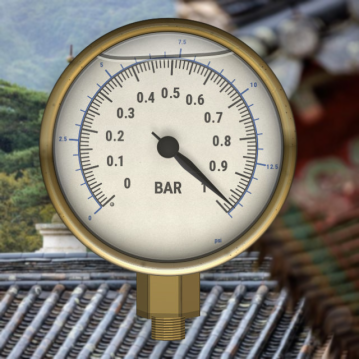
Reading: 0.98bar
